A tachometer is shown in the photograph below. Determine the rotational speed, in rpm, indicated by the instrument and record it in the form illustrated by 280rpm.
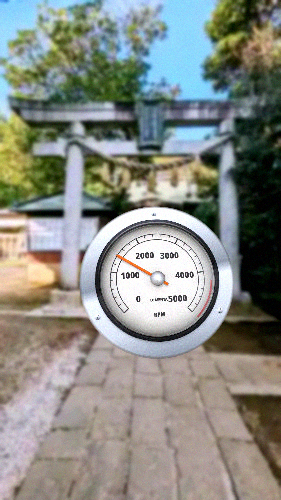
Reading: 1400rpm
